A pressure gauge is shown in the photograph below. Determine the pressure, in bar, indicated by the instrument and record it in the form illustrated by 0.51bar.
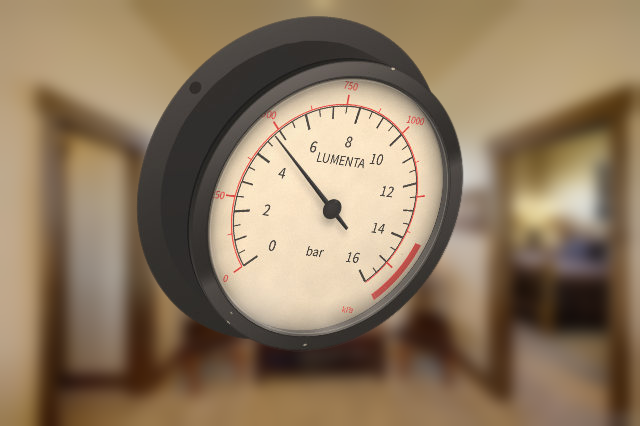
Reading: 4.75bar
